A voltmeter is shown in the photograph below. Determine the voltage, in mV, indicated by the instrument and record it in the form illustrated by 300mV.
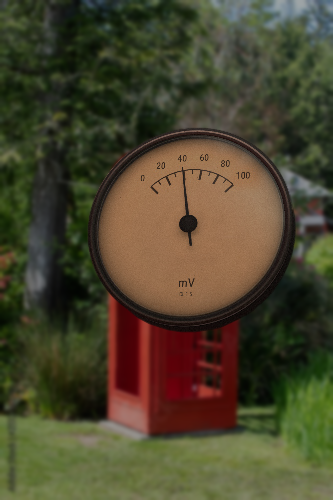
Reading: 40mV
